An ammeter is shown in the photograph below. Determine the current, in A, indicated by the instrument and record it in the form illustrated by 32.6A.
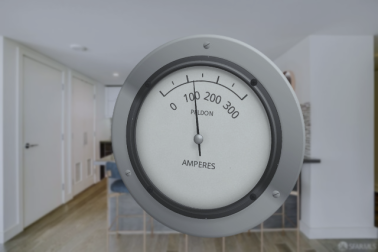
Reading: 125A
